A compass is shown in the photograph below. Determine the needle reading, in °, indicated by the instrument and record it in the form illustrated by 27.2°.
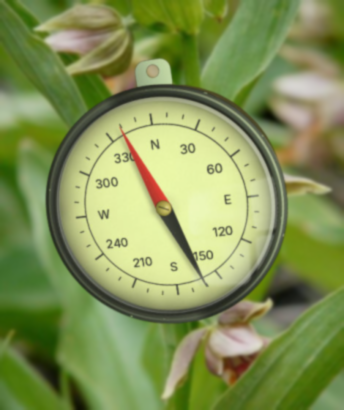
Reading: 340°
